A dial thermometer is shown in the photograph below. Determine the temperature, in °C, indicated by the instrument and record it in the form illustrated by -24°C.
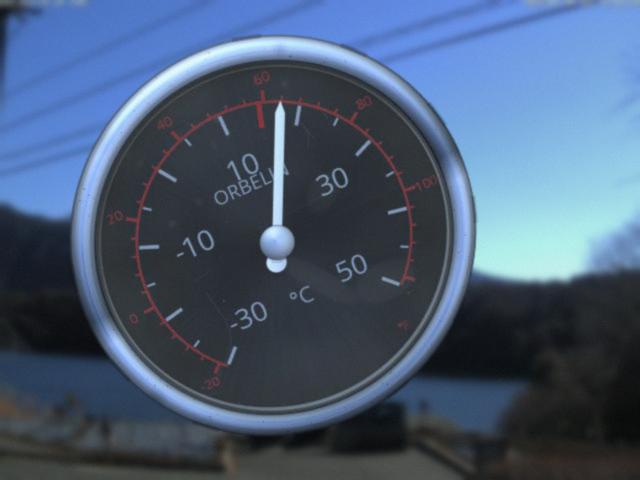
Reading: 17.5°C
